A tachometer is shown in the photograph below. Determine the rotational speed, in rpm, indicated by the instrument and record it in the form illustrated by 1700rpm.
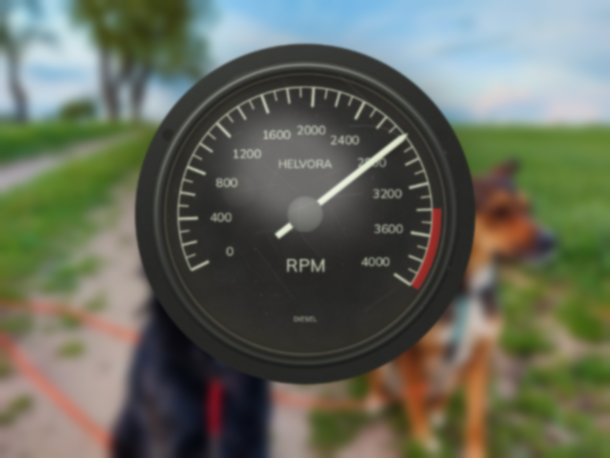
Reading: 2800rpm
